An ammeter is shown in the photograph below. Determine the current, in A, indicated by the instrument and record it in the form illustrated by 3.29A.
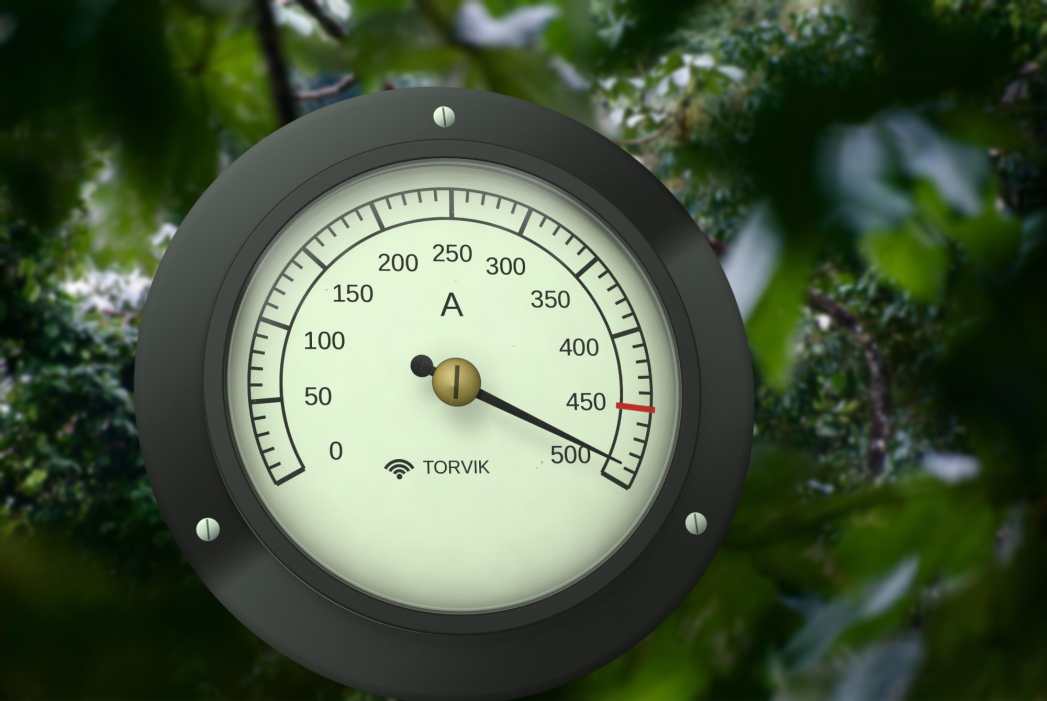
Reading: 490A
